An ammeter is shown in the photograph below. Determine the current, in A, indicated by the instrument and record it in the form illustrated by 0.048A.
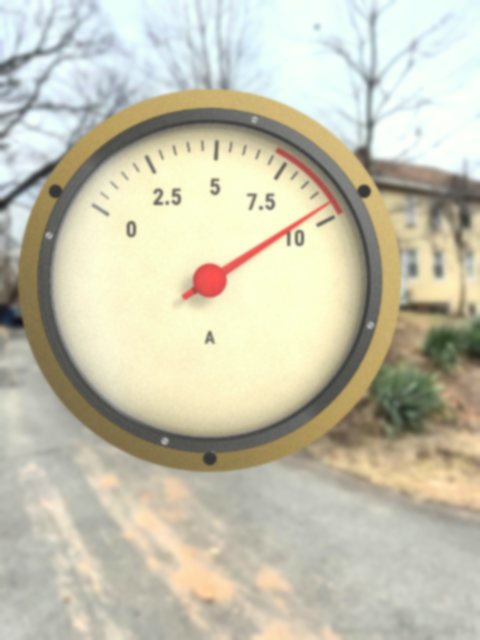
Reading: 9.5A
